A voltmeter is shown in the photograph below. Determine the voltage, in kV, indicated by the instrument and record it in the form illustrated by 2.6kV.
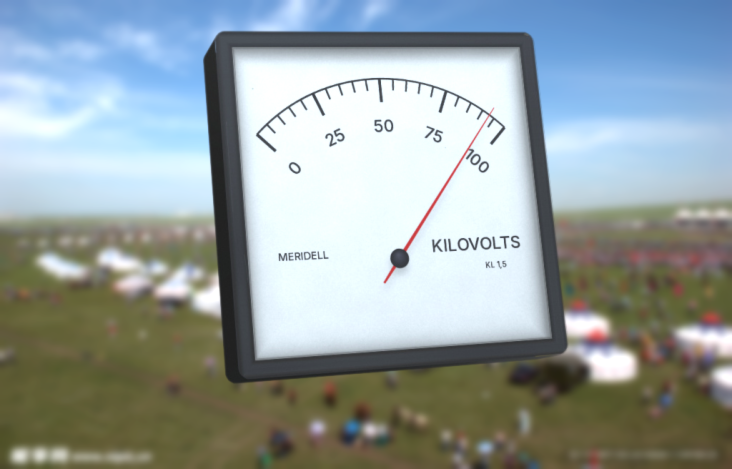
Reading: 92.5kV
